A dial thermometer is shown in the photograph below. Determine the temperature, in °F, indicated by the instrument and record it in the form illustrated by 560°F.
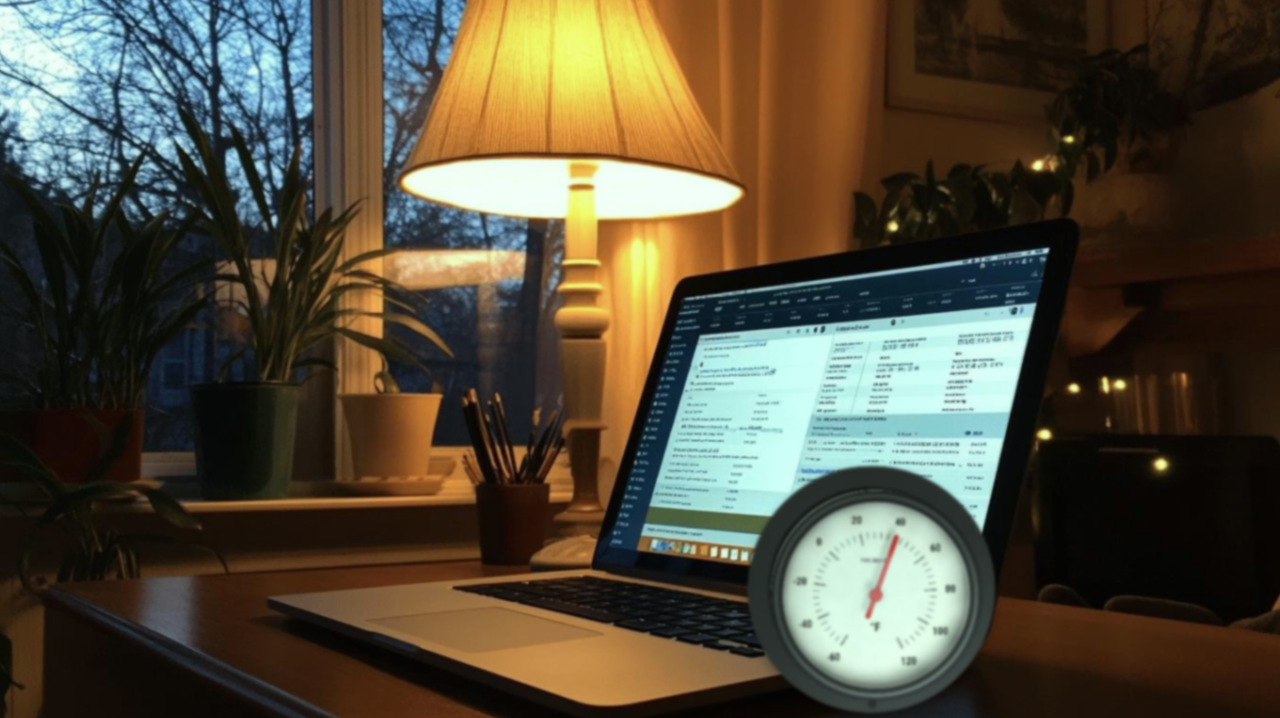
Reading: 40°F
